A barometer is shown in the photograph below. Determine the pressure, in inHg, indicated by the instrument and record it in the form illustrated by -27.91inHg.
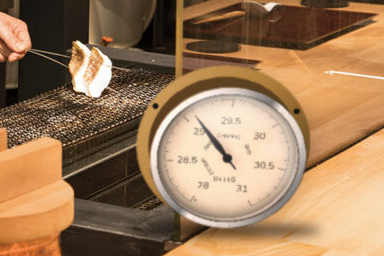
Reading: 29.1inHg
